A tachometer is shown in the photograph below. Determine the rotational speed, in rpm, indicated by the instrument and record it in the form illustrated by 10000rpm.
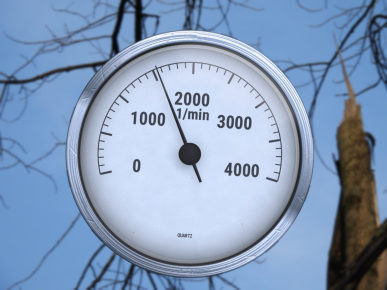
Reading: 1550rpm
